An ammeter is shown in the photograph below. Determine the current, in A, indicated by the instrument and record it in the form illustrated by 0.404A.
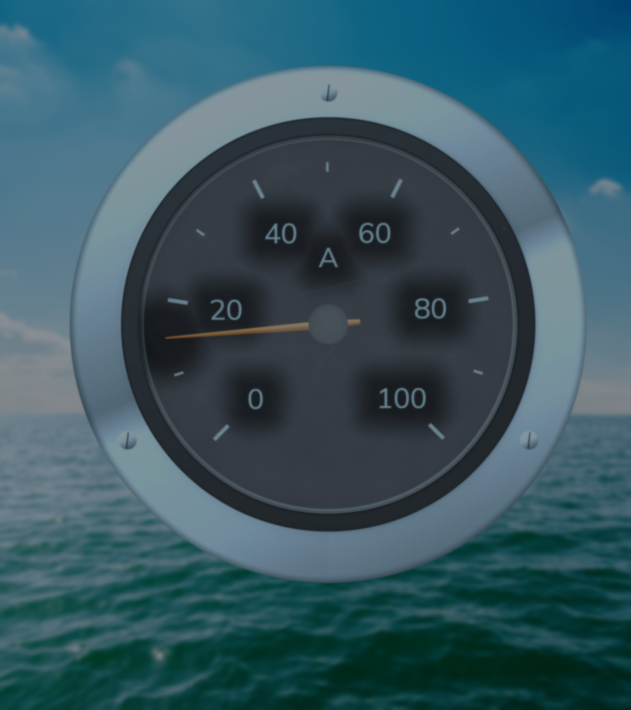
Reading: 15A
